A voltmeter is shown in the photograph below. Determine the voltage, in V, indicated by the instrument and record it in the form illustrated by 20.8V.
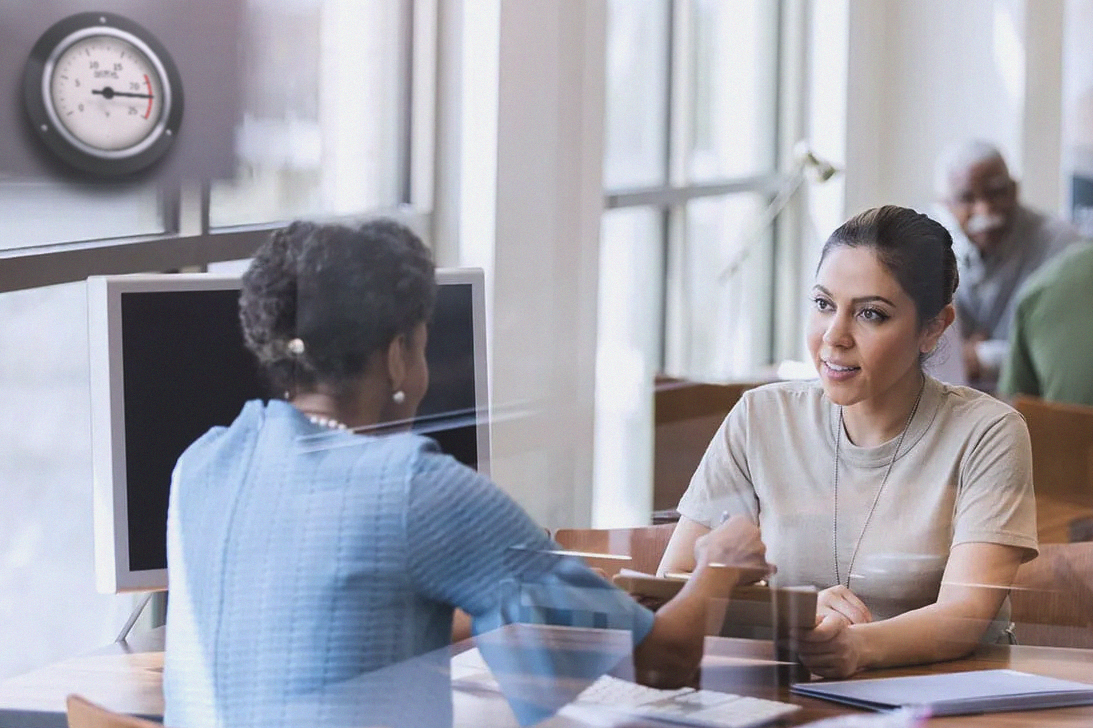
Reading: 22V
